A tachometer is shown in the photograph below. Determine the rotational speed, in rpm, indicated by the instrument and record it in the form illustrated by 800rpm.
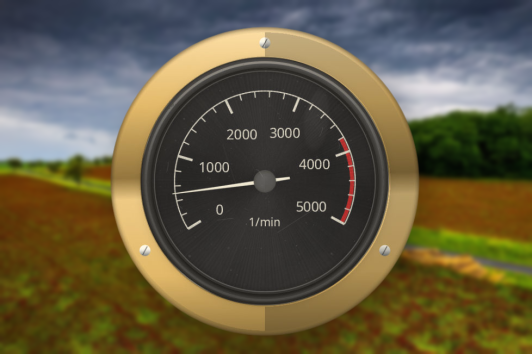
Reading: 500rpm
